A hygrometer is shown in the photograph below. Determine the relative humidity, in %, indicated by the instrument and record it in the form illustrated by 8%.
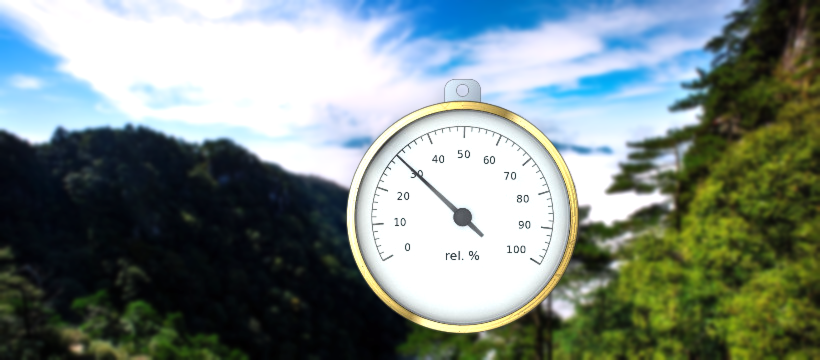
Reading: 30%
